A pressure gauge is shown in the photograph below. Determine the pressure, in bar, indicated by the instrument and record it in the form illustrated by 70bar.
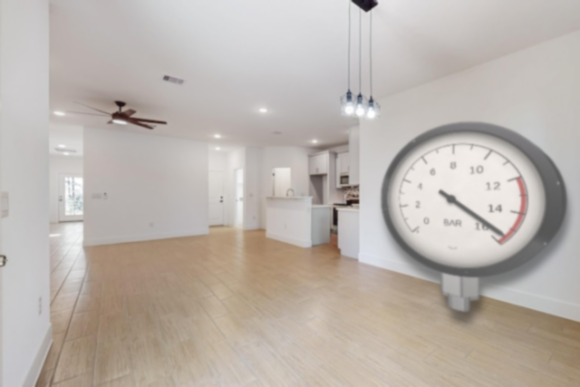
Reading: 15.5bar
